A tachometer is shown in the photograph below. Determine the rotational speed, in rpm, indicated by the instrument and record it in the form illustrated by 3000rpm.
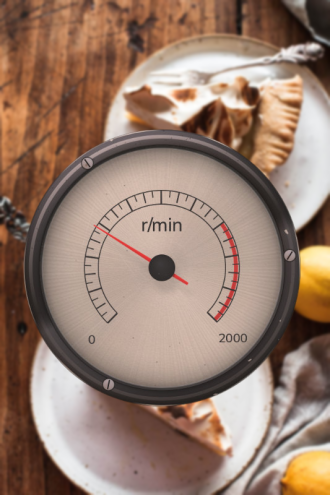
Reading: 575rpm
